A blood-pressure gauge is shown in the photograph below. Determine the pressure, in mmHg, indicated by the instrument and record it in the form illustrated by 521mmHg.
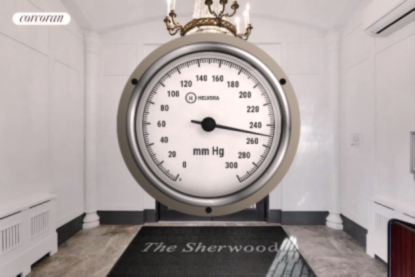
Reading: 250mmHg
